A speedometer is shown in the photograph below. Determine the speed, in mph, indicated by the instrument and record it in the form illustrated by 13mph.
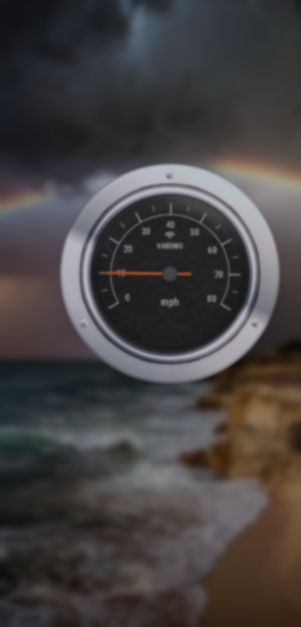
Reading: 10mph
